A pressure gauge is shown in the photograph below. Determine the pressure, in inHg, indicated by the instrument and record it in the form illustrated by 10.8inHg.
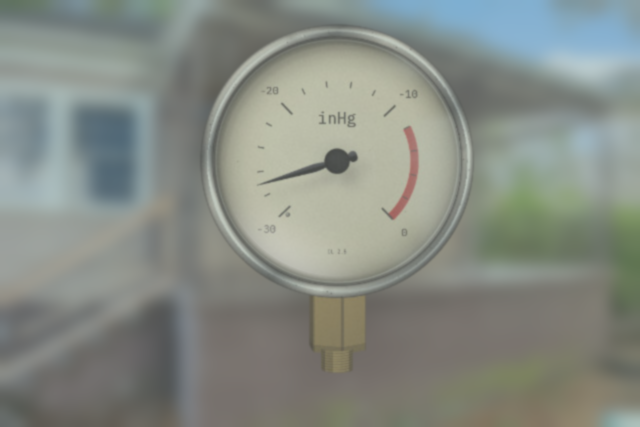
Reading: -27inHg
